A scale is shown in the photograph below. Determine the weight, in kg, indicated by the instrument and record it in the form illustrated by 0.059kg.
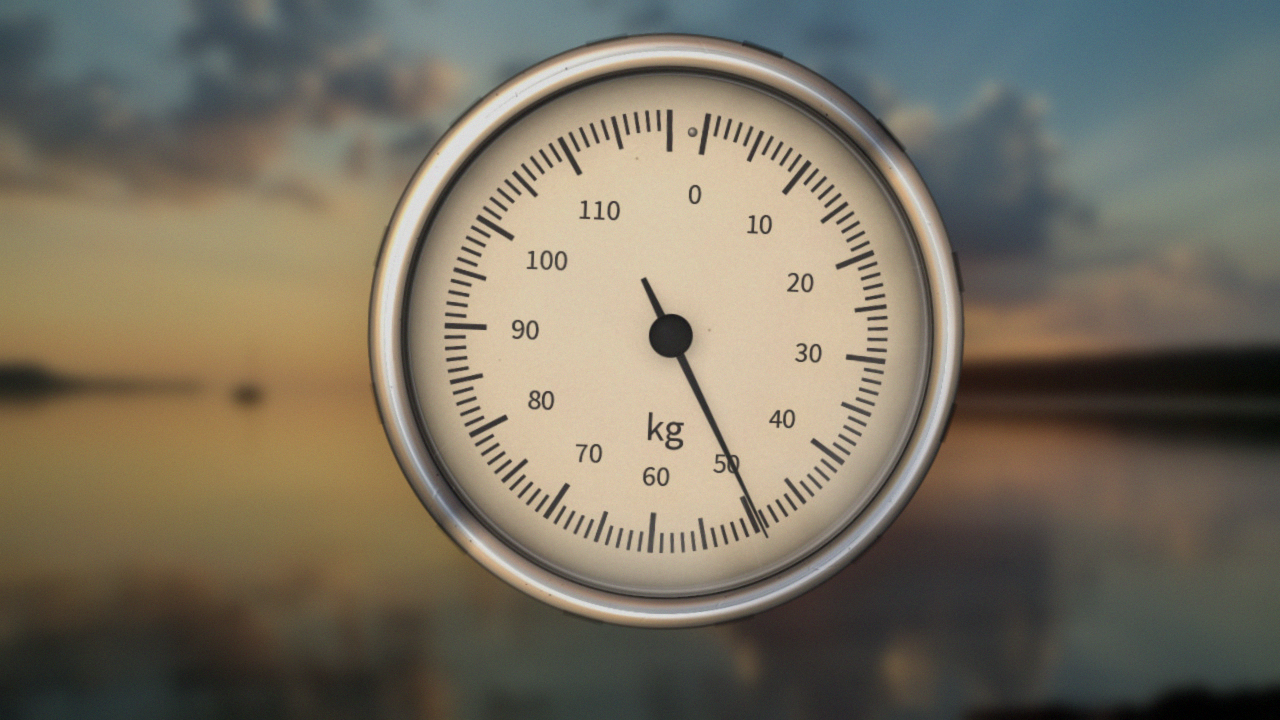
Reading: 49.5kg
